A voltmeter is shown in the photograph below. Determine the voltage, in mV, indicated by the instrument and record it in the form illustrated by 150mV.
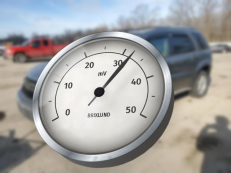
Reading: 32.5mV
